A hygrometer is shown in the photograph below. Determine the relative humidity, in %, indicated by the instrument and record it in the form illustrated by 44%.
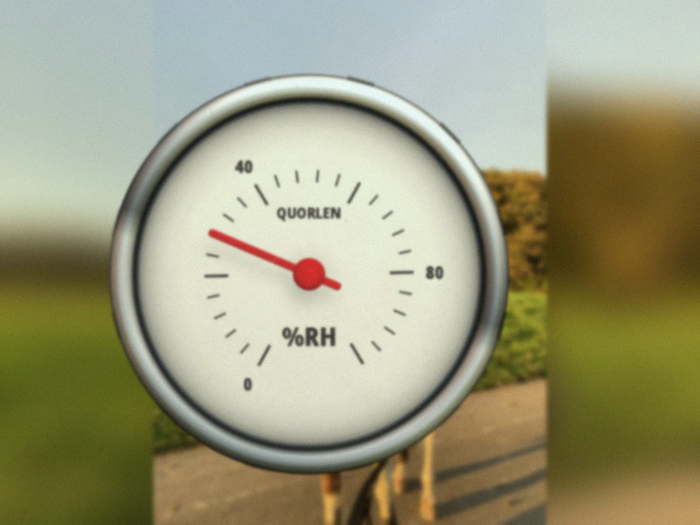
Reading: 28%
